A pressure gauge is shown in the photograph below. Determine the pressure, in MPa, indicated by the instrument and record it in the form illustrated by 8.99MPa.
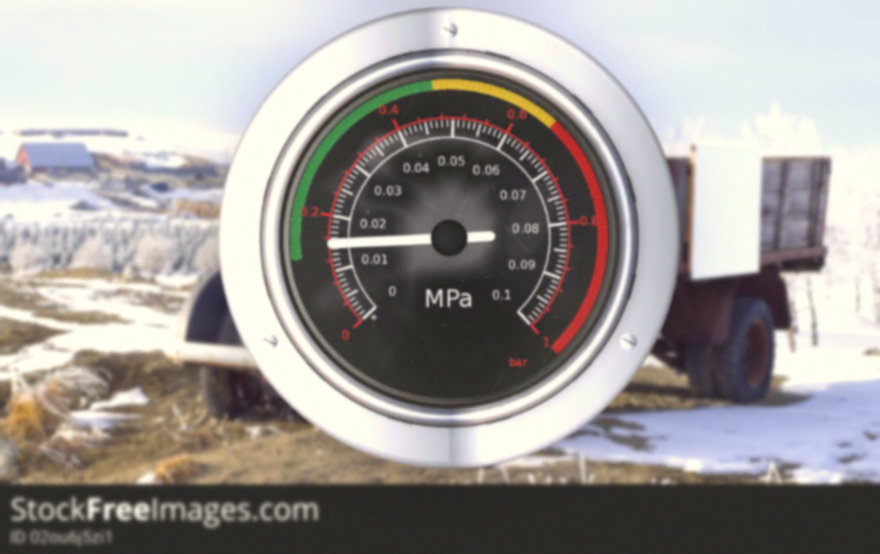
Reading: 0.015MPa
